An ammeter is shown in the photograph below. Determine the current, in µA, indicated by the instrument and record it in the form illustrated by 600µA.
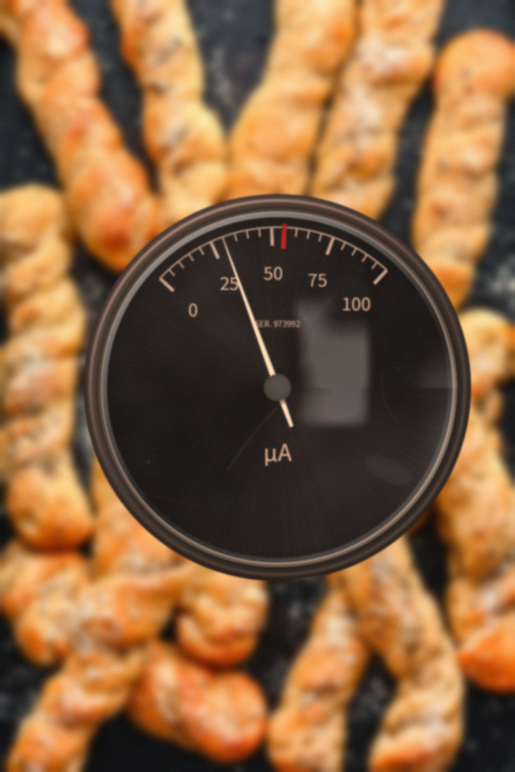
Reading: 30µA
